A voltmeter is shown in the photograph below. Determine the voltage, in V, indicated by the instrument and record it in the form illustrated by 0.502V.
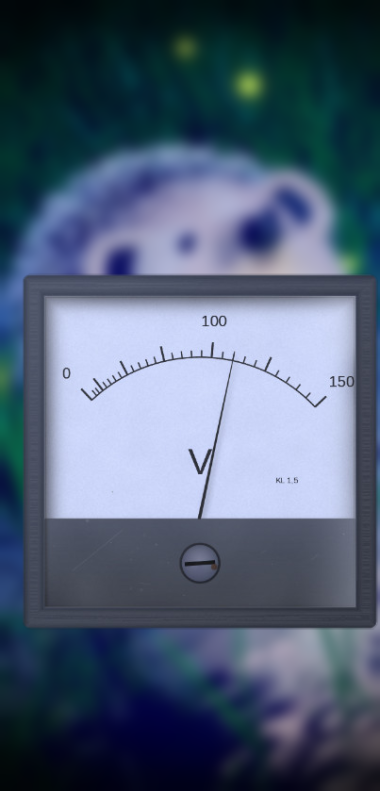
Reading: 110V
